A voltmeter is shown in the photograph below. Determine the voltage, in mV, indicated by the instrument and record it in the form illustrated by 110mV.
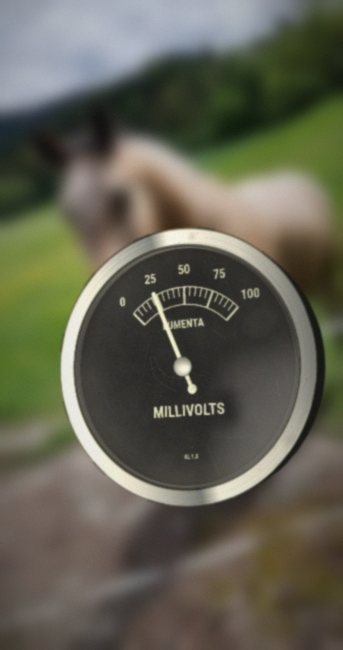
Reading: 25mV
